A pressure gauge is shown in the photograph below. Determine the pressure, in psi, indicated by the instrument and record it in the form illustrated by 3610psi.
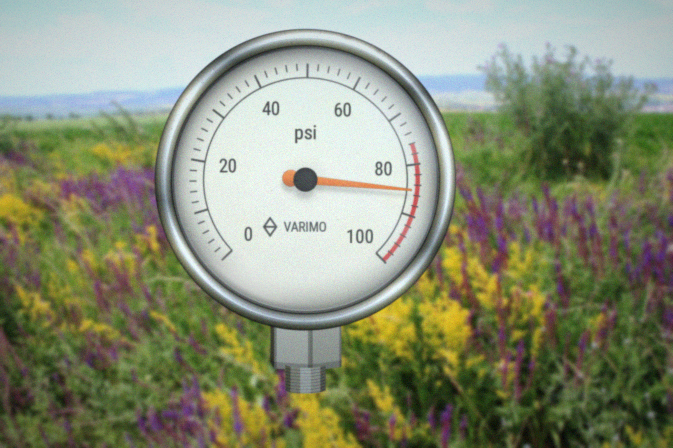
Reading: 85psi
